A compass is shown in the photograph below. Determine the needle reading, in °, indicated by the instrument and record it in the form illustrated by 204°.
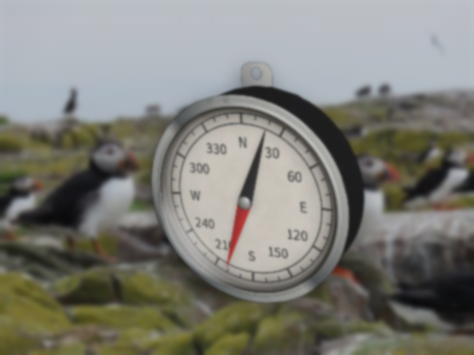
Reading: 200°
